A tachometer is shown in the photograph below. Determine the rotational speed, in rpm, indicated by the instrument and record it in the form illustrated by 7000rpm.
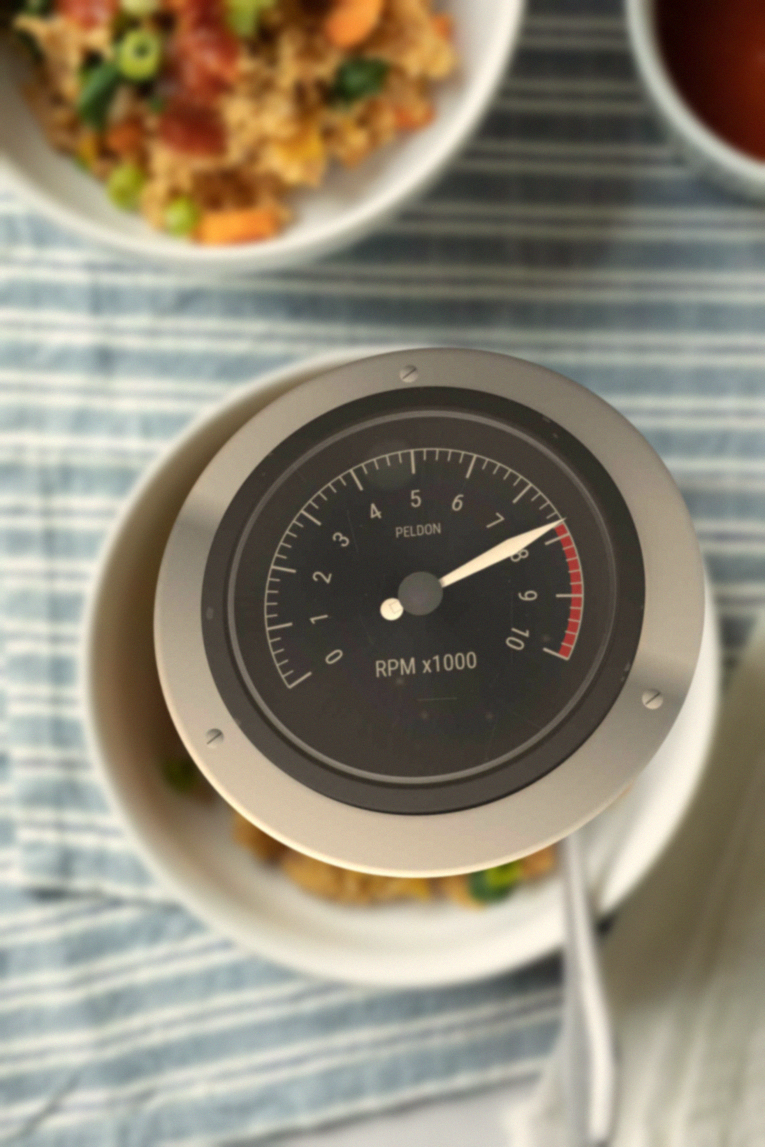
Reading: 7800rpm
